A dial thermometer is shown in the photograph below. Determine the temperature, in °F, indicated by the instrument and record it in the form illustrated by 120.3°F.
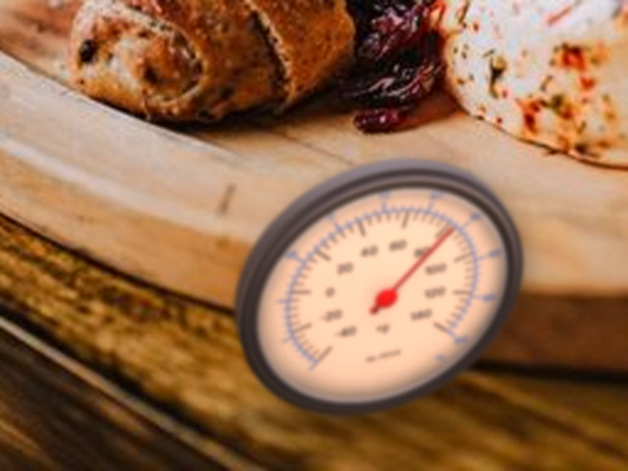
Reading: 80°F
